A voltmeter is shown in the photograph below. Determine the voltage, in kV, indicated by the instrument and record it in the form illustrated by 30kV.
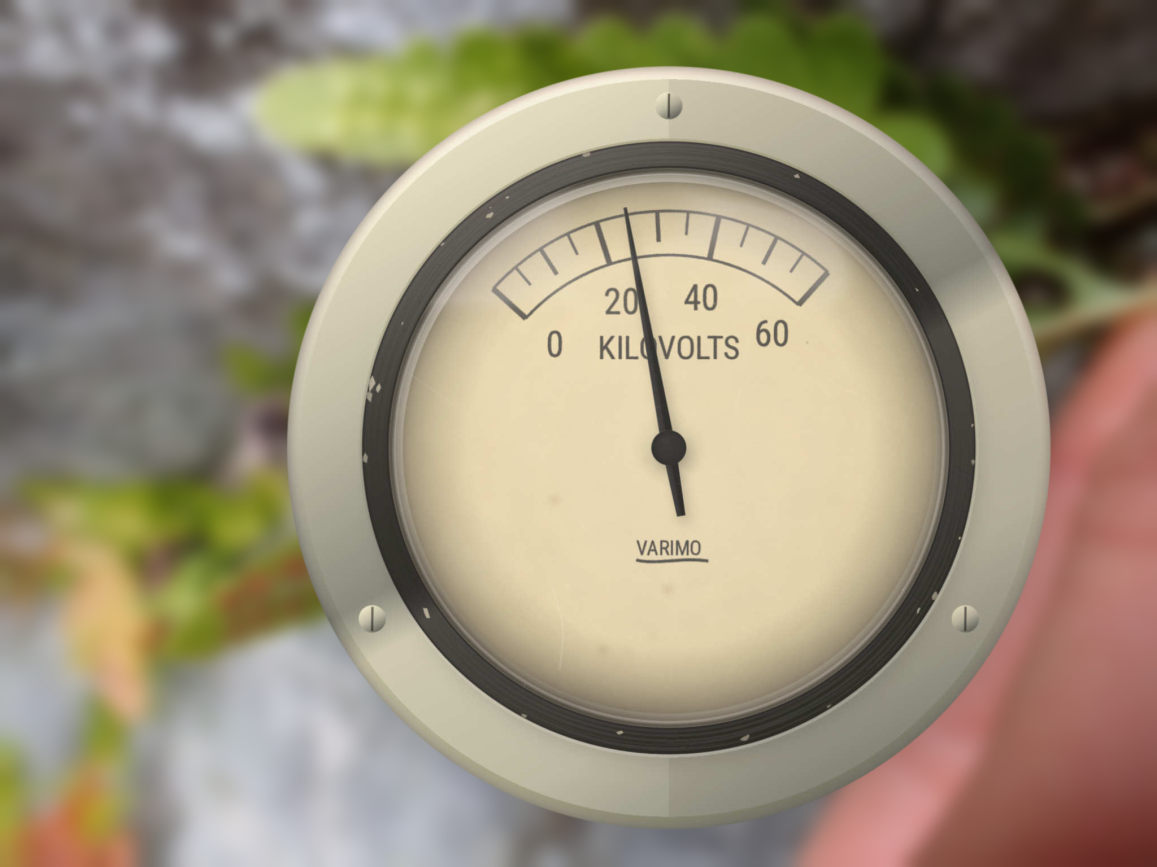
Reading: 25kV
